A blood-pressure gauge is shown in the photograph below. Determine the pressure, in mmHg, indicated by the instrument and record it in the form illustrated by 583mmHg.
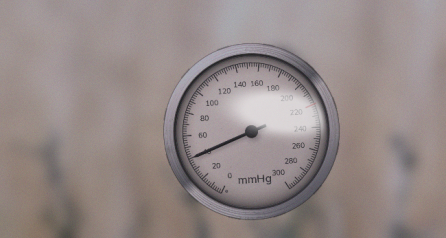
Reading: 40mmHg
